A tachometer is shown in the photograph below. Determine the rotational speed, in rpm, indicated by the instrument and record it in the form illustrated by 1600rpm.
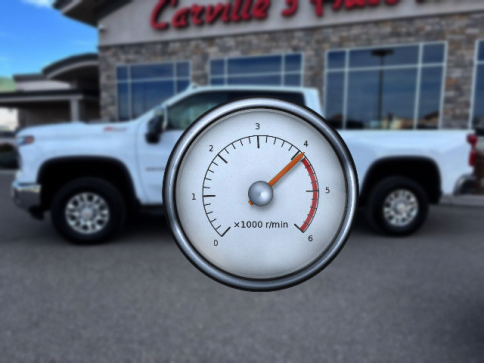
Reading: 4100rpm
